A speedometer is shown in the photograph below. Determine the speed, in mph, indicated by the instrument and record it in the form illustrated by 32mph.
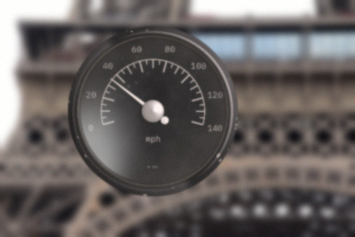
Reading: 35mph
